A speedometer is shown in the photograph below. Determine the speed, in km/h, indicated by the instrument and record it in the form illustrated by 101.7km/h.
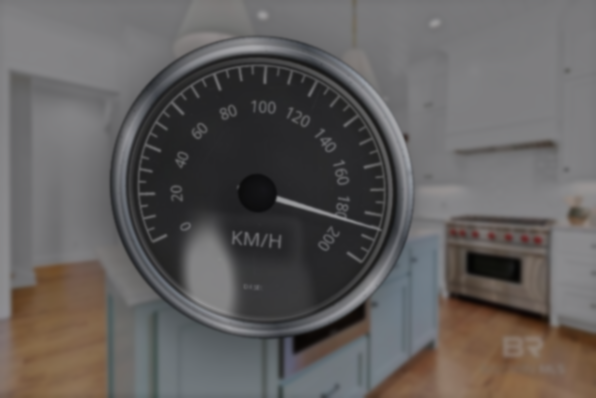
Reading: 185km/h
